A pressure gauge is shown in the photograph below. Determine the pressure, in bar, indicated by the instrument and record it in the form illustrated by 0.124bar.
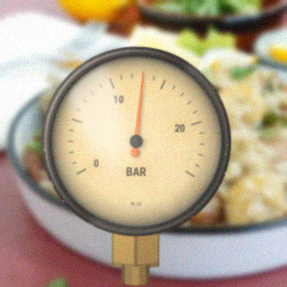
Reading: 13bar
